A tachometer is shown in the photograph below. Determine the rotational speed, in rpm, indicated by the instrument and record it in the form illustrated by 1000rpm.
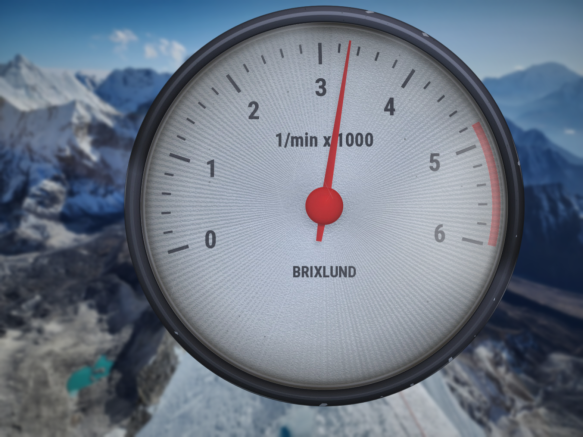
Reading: 3300rpm
